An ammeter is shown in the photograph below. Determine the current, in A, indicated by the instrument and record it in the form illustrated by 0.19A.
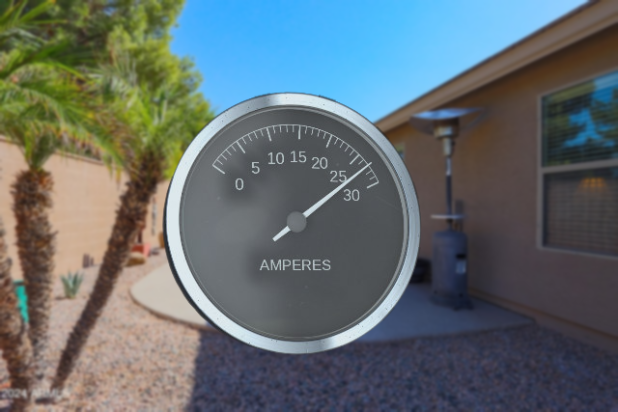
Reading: 27A
